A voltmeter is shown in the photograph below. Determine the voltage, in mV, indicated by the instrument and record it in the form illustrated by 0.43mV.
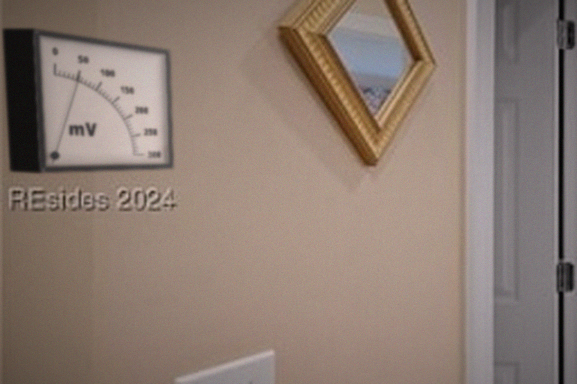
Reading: 50mV
